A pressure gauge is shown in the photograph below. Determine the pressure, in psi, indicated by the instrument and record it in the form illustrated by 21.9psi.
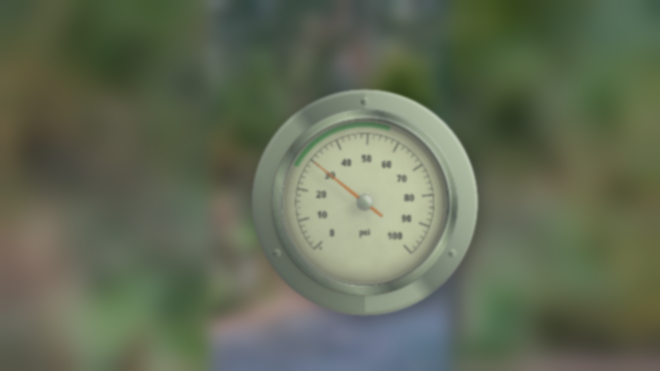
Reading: 30psi
